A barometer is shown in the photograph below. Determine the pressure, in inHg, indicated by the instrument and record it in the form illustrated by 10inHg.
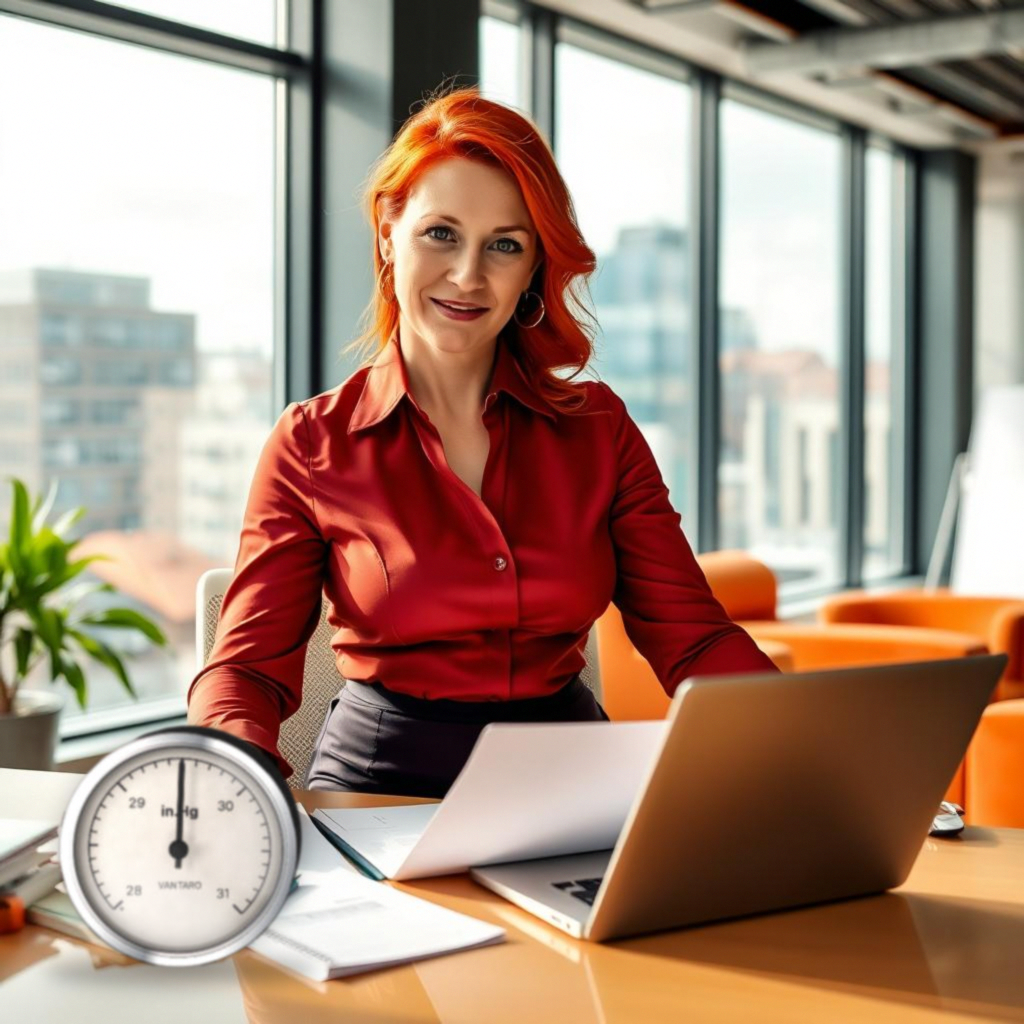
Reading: 29.5inHg
